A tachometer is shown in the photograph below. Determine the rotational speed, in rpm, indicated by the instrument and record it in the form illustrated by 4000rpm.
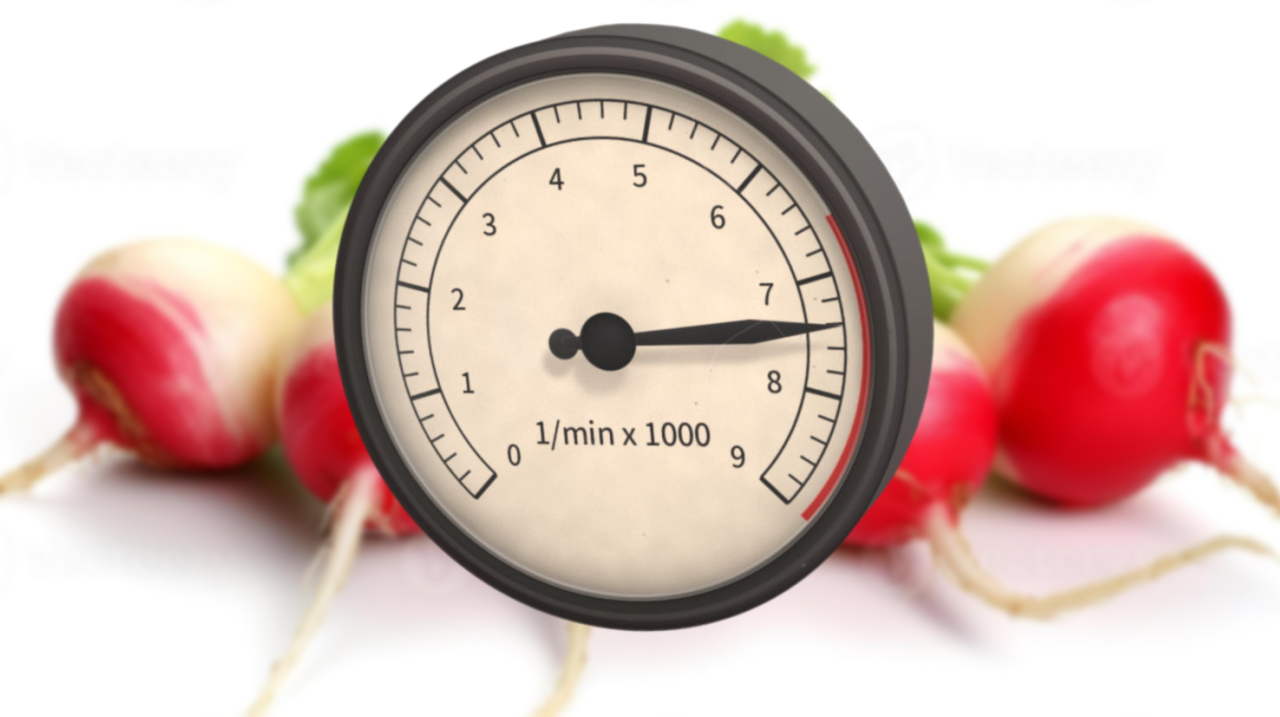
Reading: 7400rpm
